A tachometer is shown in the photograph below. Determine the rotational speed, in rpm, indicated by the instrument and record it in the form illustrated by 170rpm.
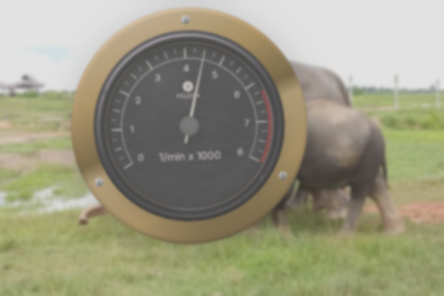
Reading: 4500rpm
